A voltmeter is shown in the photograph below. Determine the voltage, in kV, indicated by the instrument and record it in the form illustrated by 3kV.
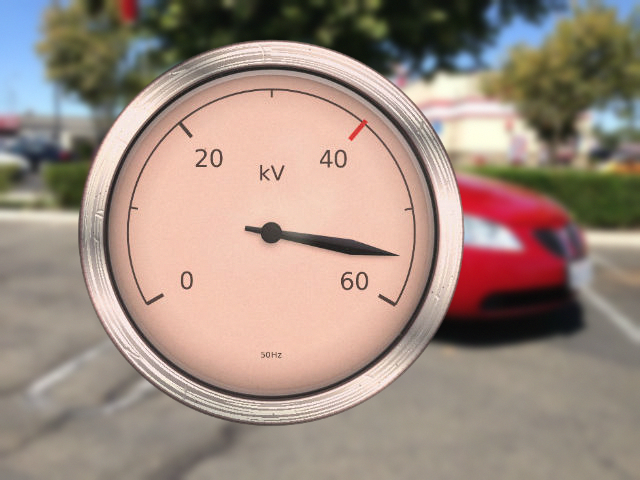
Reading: 55kV
